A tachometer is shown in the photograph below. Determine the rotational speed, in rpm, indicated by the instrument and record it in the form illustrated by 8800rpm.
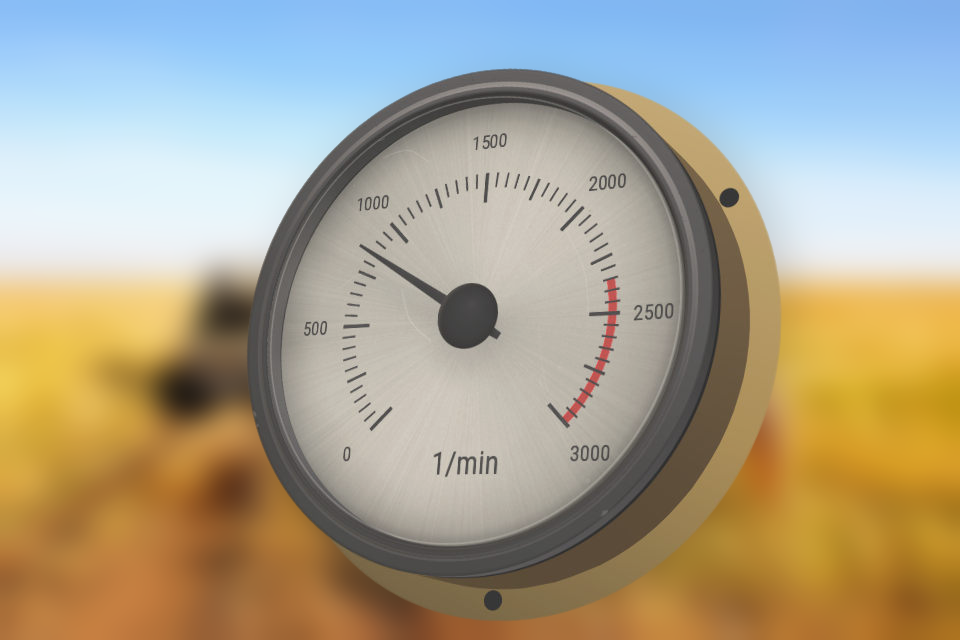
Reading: 850rpm
